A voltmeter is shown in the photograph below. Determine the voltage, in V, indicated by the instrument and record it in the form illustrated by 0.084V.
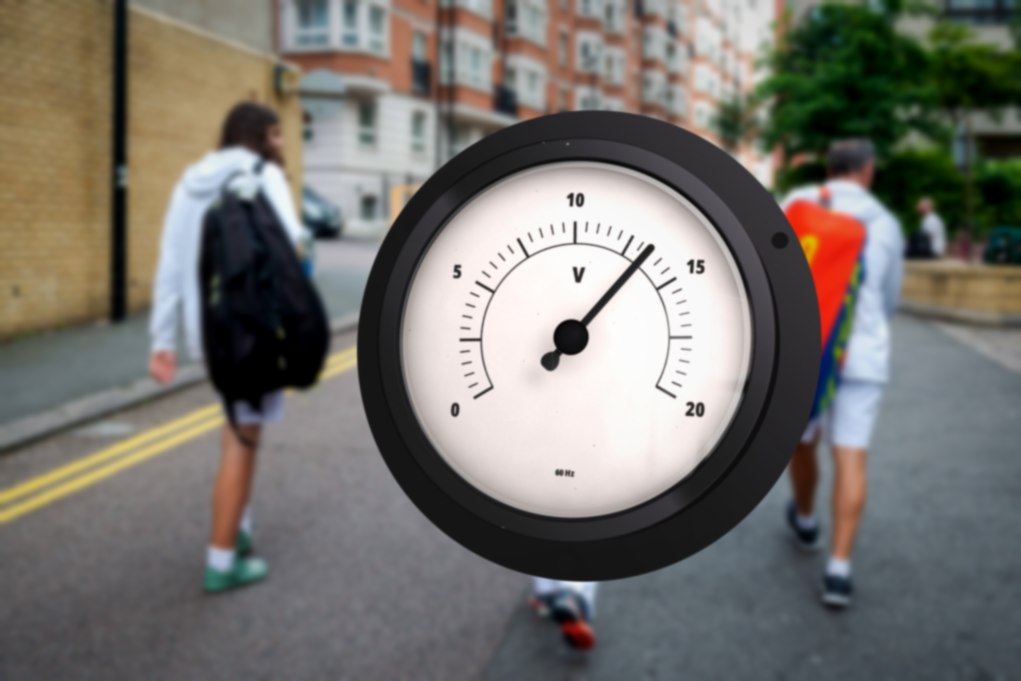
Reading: 13.5V
